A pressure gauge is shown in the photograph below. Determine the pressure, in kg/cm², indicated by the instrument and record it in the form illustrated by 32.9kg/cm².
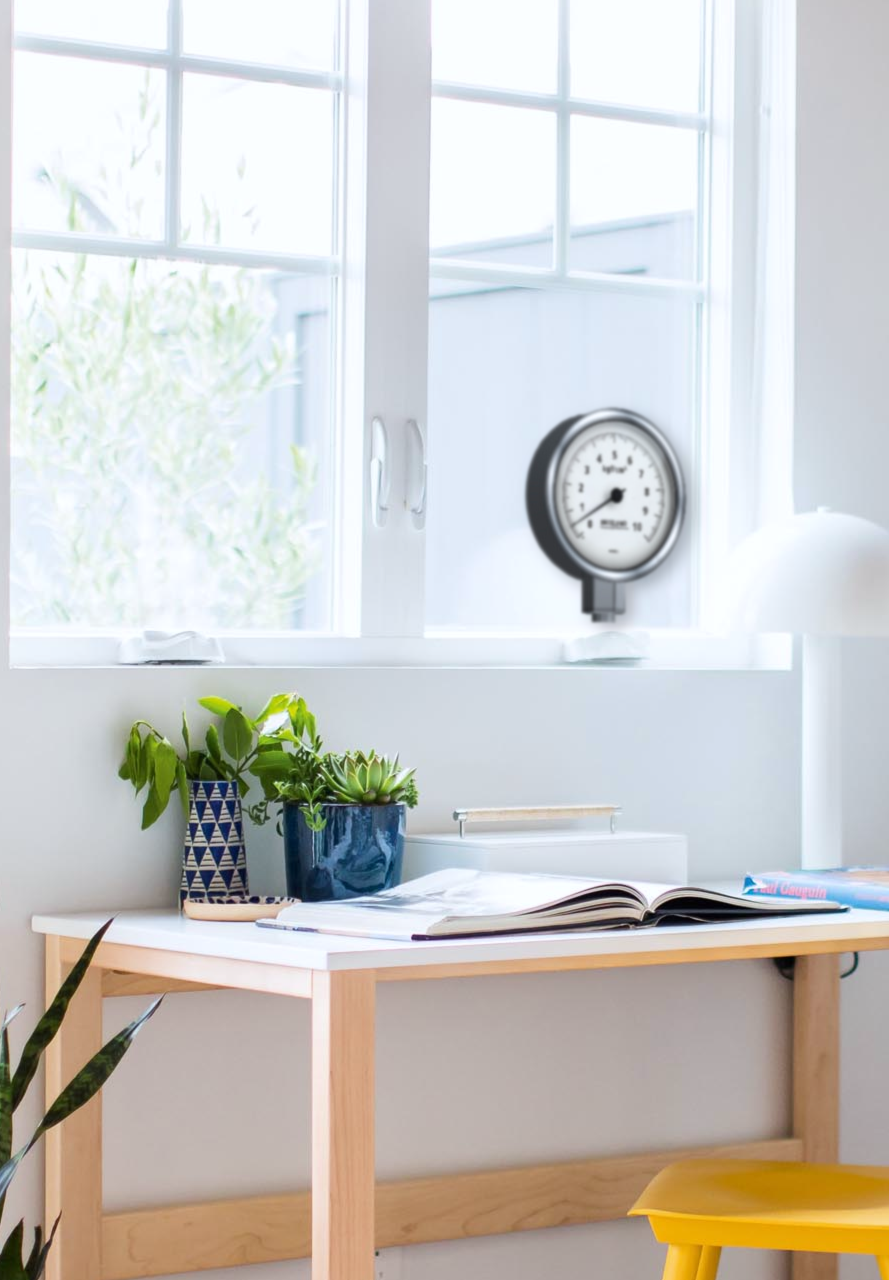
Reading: 0.5kg/cm²
